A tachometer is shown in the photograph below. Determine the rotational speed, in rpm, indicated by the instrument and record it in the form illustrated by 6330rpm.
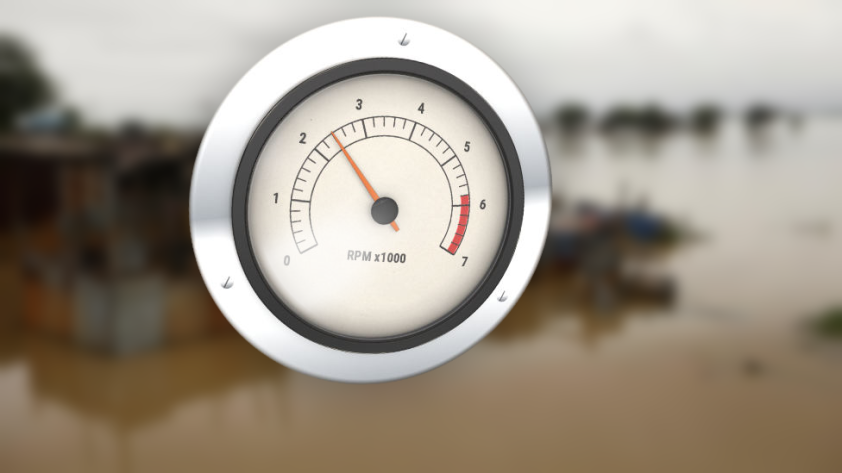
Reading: 2400rpm
